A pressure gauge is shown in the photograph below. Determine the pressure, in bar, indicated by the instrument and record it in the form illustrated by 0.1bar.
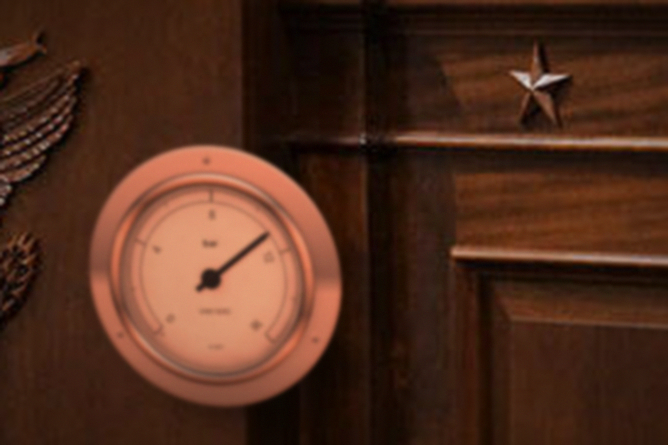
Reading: 11bar
